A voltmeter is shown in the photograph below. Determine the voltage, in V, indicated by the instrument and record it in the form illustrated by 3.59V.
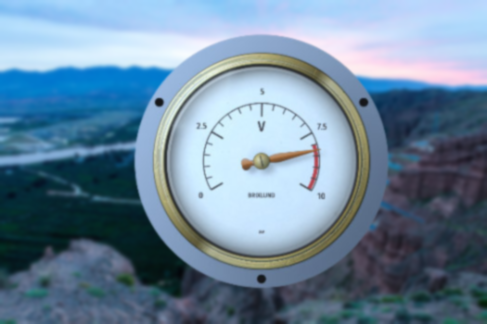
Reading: 8.25V
